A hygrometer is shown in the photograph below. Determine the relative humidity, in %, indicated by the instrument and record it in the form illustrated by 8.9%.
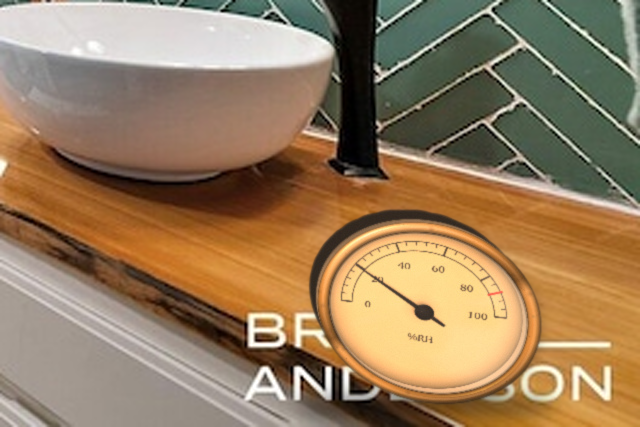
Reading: 20%
